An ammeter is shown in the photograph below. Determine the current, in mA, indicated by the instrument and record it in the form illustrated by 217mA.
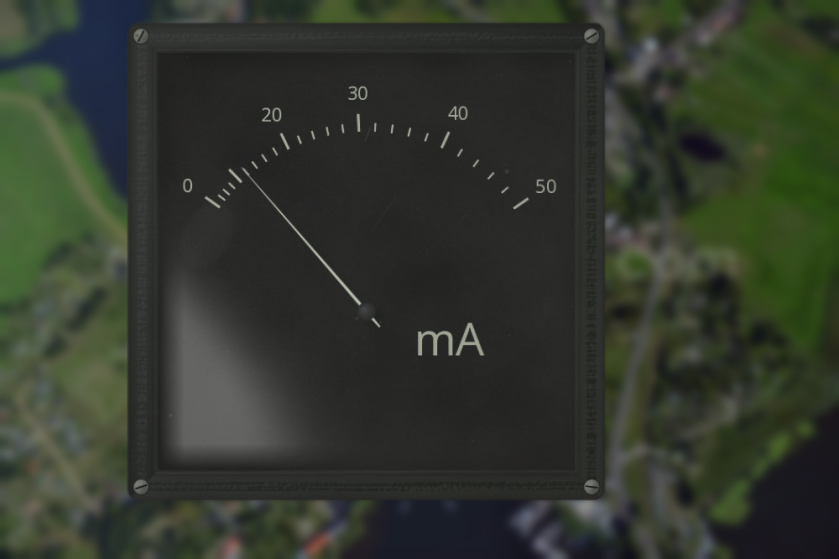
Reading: 12mA
